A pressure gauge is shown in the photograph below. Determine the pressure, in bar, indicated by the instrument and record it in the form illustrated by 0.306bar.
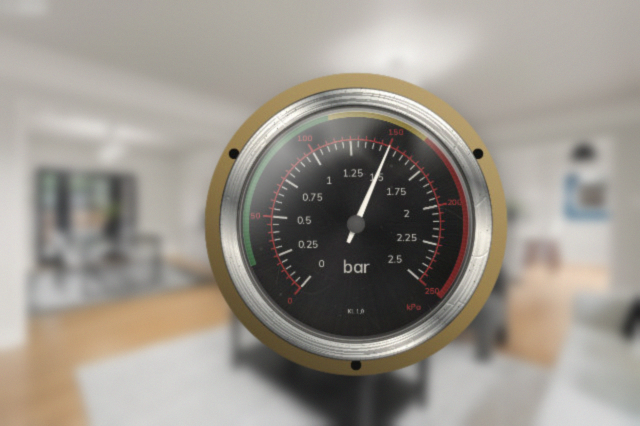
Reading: 1.5bar
